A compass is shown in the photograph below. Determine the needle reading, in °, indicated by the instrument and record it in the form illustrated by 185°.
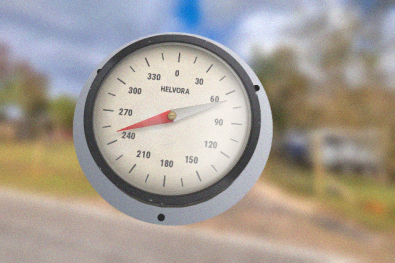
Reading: 247.5°
